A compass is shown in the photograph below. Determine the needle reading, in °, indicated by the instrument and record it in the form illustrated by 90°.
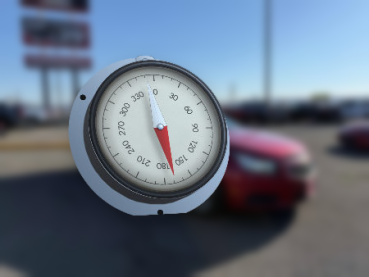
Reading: 170°
